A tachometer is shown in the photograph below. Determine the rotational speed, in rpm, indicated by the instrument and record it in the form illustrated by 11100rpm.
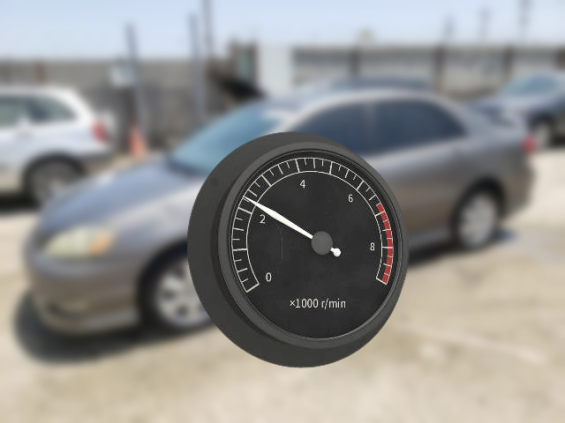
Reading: 2250rpm
